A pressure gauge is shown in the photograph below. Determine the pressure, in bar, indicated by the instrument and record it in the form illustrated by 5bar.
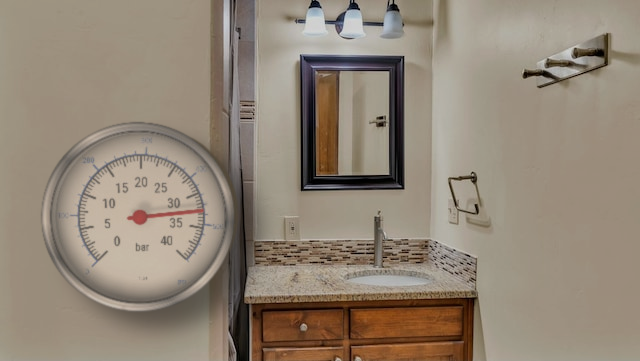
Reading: 32.5bar
